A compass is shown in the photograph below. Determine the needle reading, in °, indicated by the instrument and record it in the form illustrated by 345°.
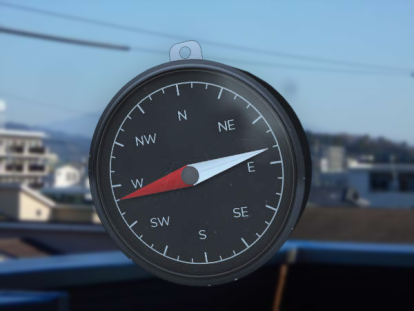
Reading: 260°
